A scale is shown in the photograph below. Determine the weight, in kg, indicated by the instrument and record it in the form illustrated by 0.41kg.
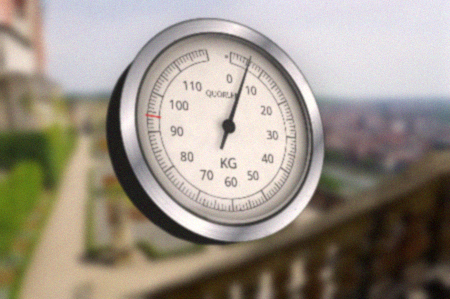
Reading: 5kg
